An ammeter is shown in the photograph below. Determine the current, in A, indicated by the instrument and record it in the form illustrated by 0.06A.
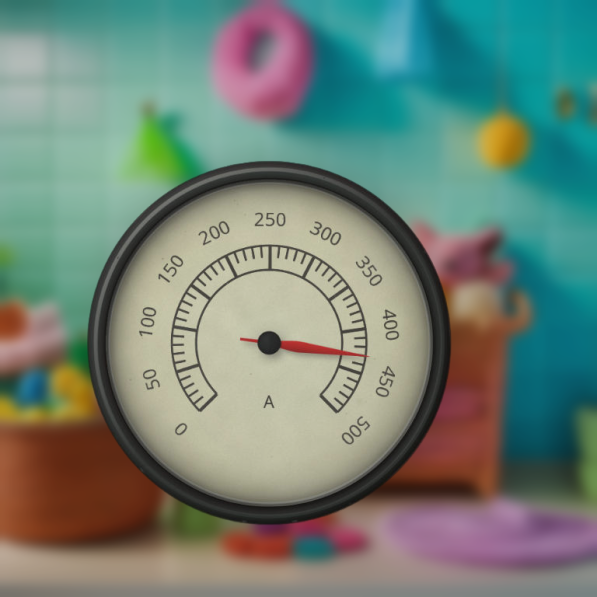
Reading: 430A
